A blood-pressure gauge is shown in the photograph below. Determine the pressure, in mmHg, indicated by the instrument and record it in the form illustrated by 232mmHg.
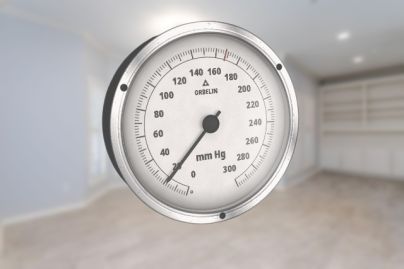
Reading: 20mmHg
